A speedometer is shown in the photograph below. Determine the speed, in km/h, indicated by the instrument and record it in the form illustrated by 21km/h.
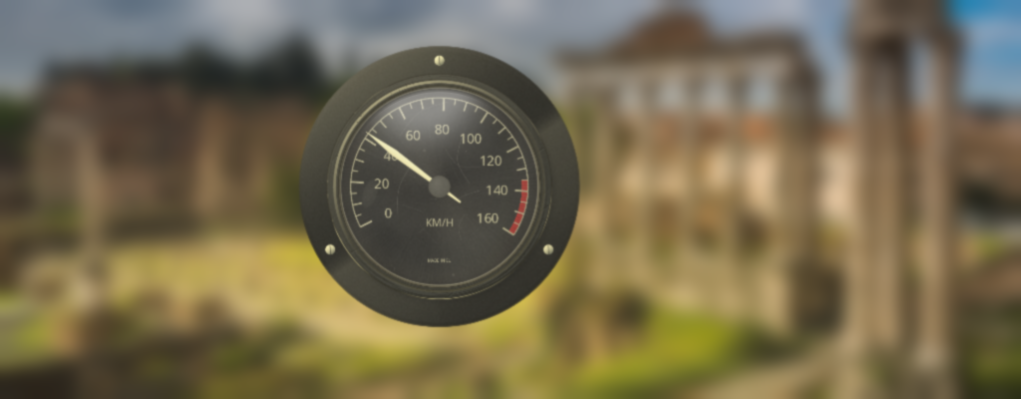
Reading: 42.5km/h
